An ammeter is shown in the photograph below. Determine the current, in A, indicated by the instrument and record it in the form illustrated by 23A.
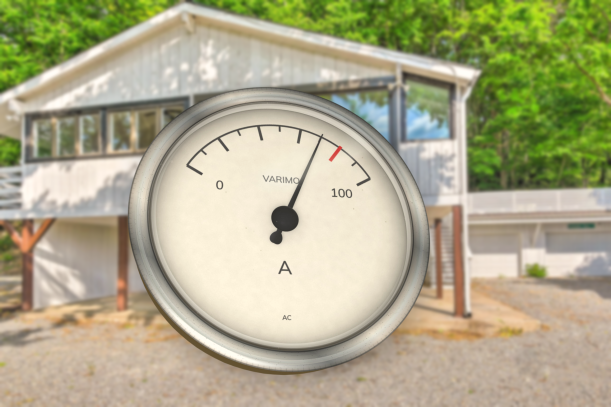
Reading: 70A
